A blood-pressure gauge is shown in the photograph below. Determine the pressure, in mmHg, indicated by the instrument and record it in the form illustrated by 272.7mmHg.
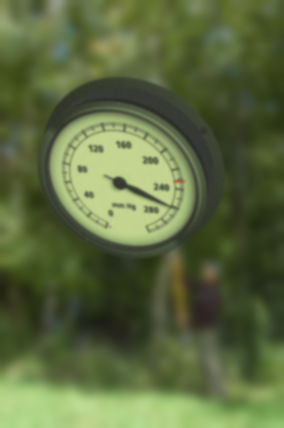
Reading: 260mmHg
